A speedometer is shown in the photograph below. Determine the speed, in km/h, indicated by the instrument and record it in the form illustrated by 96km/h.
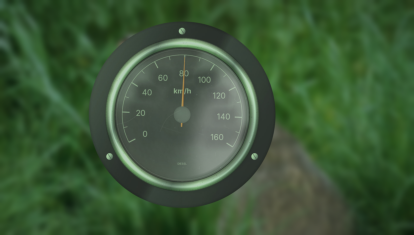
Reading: 80km/h
